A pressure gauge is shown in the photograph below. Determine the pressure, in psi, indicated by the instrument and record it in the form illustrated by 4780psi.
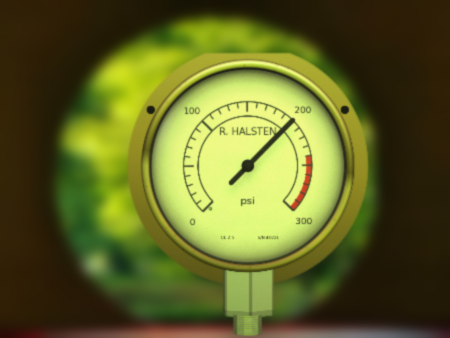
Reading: 200psi
